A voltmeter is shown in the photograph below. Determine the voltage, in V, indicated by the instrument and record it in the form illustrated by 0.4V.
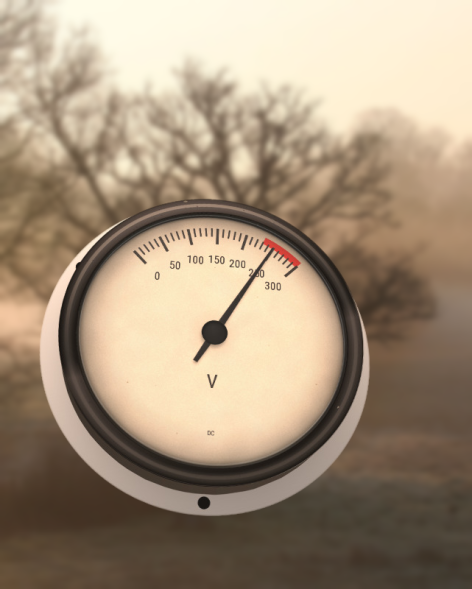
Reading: 250V
